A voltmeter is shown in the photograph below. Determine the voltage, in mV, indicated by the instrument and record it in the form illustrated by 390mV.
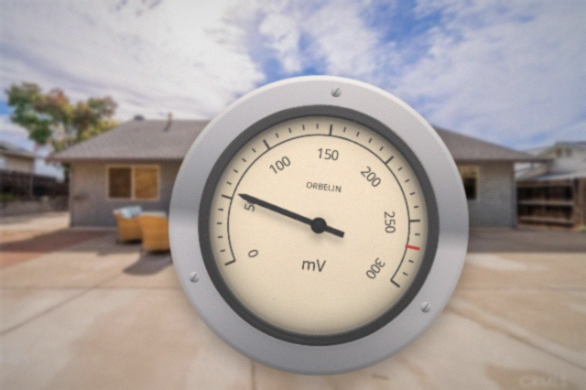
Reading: 55mV
